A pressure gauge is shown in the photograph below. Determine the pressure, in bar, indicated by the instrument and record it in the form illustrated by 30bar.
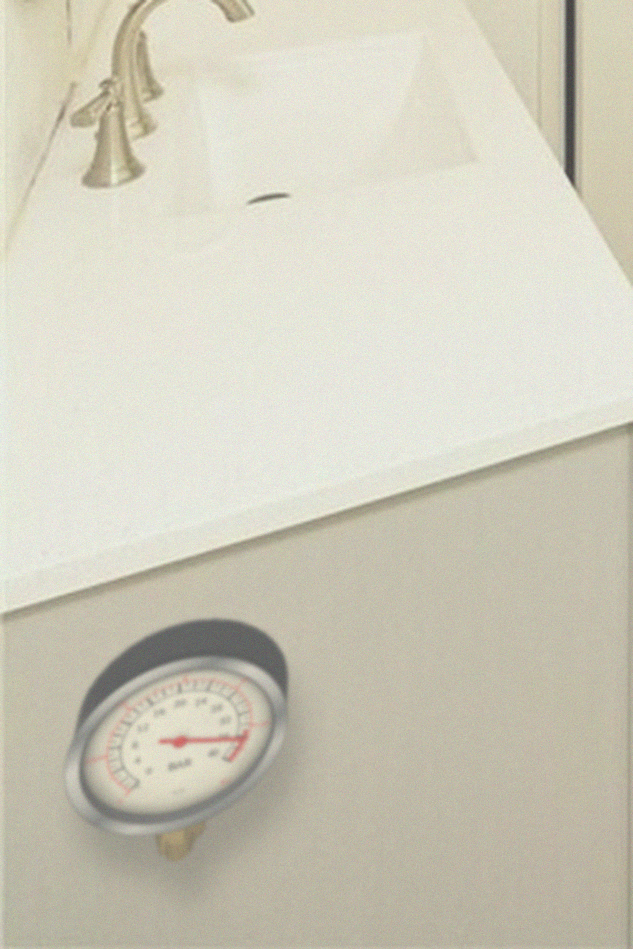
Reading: 36bar
